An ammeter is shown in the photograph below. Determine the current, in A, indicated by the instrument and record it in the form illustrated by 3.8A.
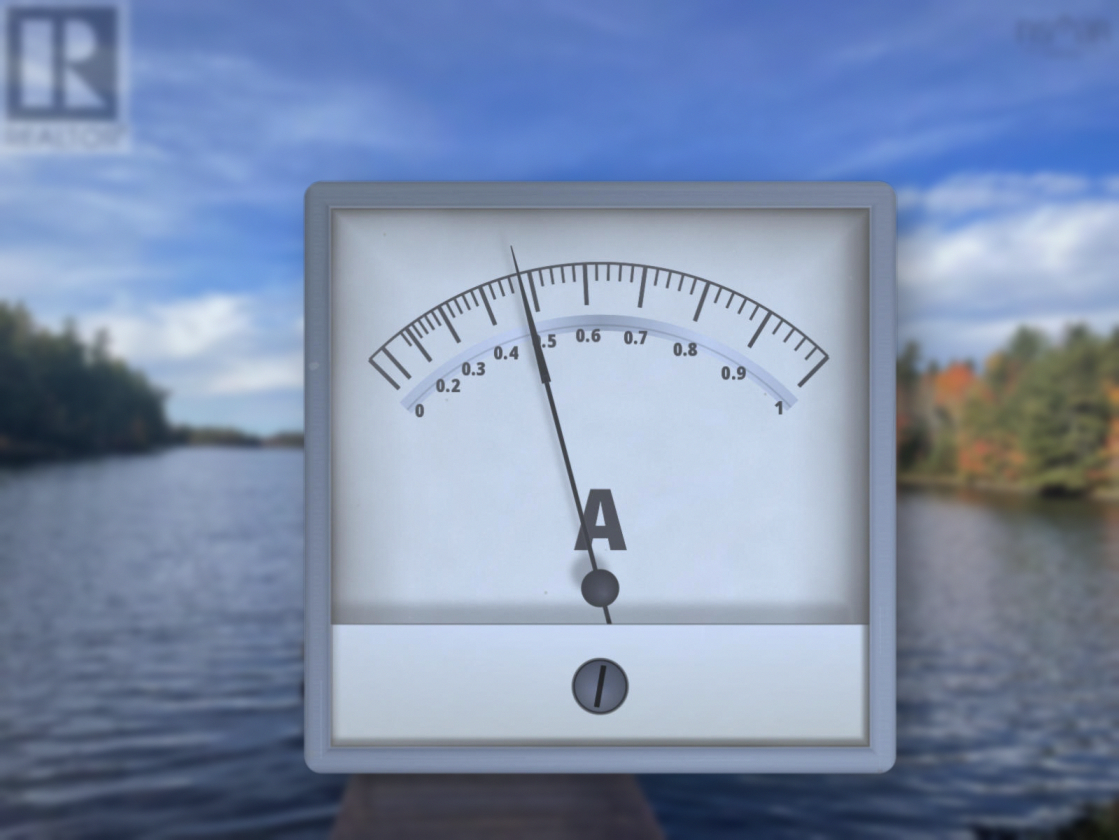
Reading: 0.48A
